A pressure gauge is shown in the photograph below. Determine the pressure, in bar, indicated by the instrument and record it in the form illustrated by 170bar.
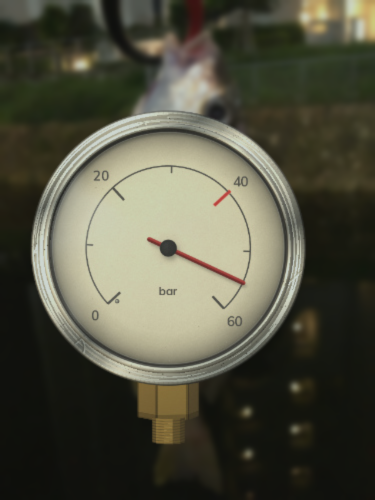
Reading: 55bar
